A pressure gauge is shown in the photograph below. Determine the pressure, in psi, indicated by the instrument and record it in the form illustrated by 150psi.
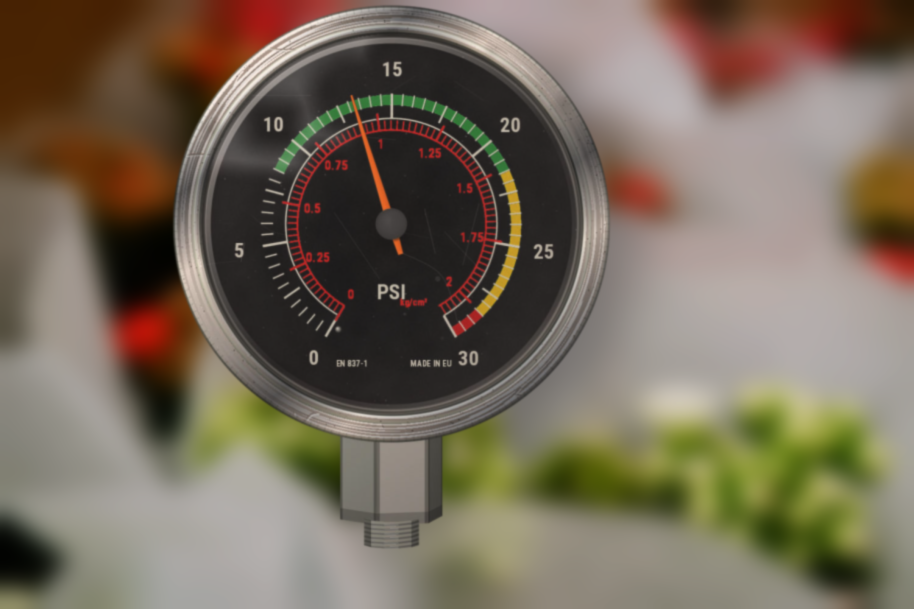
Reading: 13.25psi
